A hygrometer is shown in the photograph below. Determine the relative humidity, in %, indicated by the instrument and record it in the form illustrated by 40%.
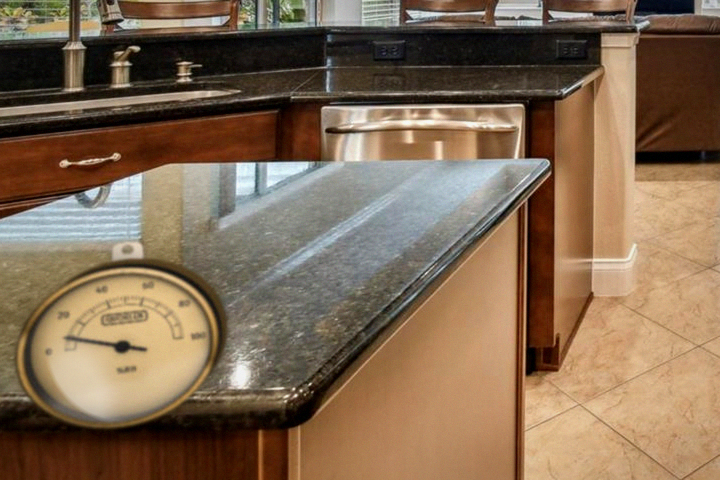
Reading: 10%
